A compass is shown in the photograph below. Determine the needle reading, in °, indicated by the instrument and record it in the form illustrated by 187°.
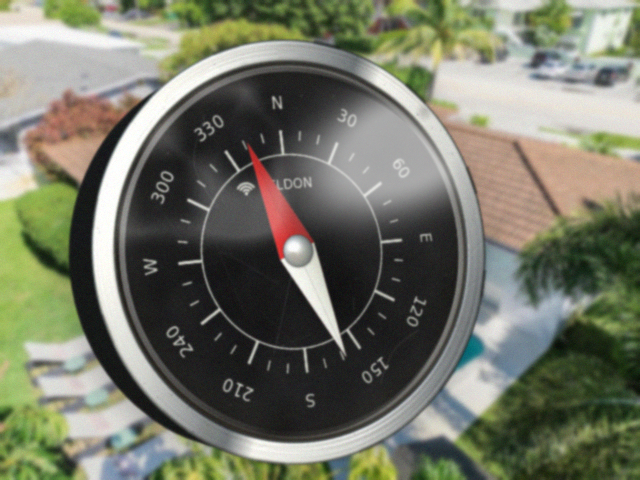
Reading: 340°
